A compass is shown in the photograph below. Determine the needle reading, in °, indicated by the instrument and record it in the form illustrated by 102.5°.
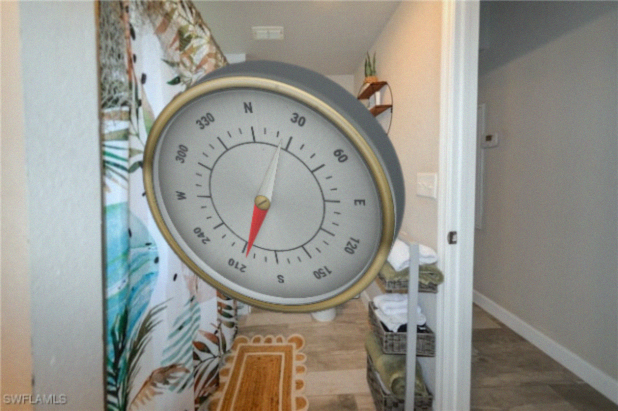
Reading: 205°
